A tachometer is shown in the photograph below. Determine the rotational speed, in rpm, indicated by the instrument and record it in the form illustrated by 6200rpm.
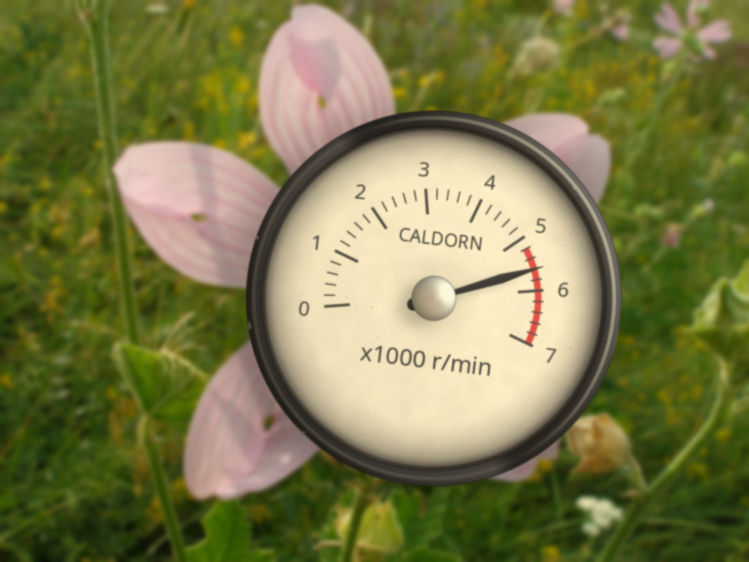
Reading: 5600rpm
